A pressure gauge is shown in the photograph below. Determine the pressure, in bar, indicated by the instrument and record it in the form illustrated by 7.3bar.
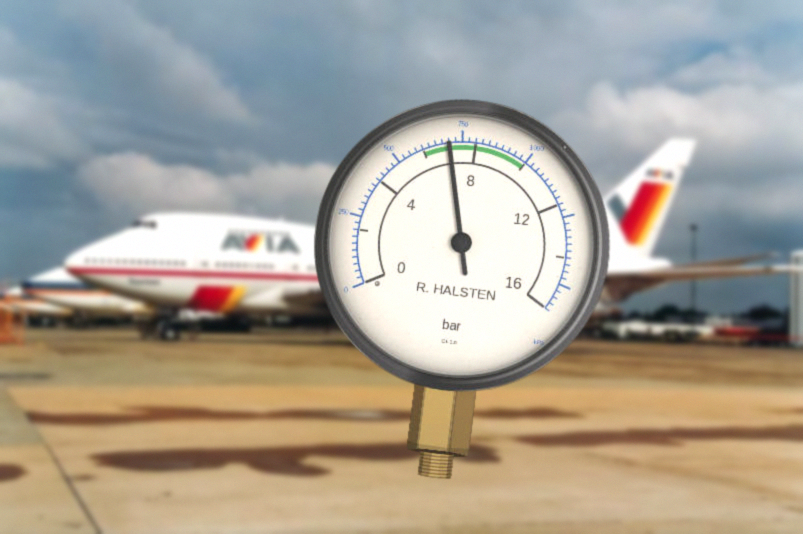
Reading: 7bar
